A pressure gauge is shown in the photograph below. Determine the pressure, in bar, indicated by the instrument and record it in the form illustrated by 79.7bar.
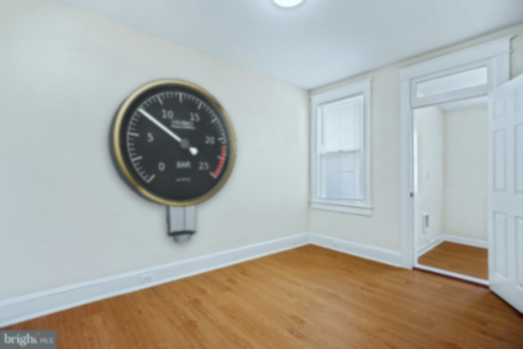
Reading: 7.5bar
